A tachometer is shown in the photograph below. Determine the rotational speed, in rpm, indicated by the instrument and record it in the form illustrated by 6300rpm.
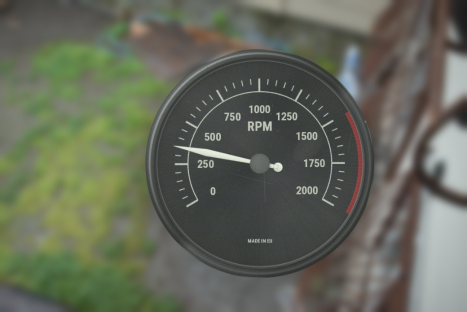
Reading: 350rpm
